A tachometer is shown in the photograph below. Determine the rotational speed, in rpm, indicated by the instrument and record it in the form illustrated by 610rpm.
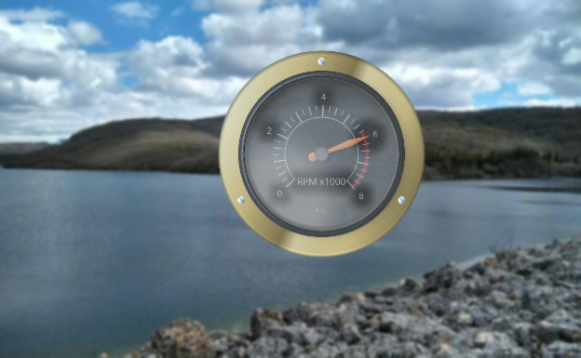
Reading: 6000rpm
